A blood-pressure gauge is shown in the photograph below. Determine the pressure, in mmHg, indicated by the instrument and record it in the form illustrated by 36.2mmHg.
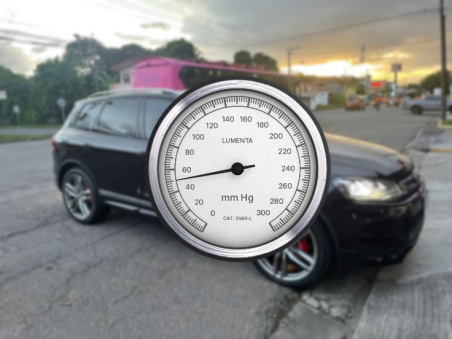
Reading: 50mmHg
